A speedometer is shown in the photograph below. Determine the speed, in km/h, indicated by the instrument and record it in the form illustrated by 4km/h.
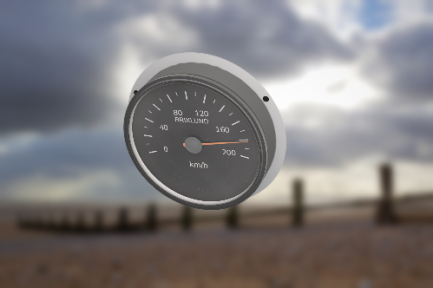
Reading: 180km/h
